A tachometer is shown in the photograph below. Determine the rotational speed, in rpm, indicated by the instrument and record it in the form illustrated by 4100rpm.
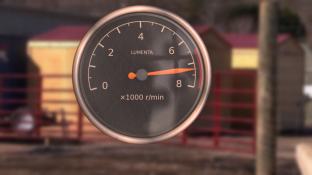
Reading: 7250rpm
